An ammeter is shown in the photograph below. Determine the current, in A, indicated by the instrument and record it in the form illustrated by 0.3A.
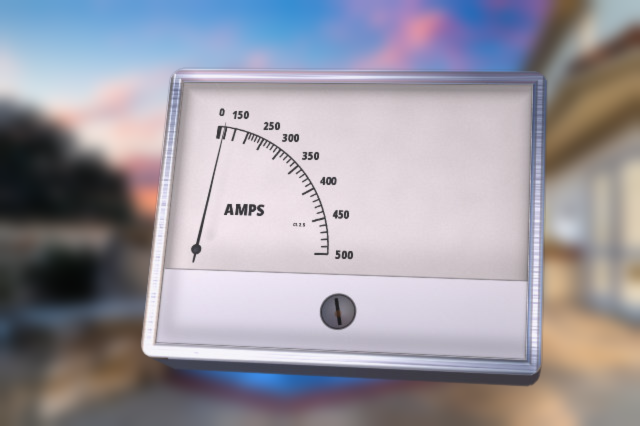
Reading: 100A
